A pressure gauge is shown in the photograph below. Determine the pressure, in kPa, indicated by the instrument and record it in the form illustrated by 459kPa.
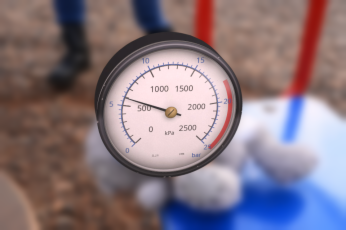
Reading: 600kPa
